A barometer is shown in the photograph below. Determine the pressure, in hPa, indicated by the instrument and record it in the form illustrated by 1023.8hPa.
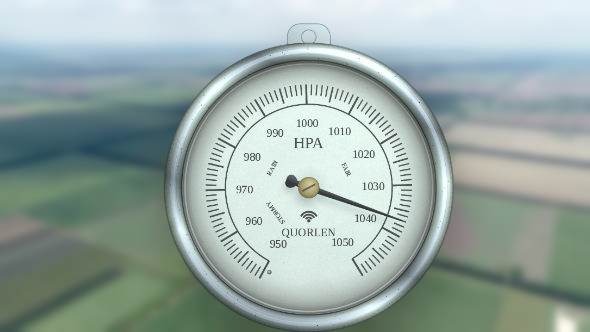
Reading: 1037hPa
